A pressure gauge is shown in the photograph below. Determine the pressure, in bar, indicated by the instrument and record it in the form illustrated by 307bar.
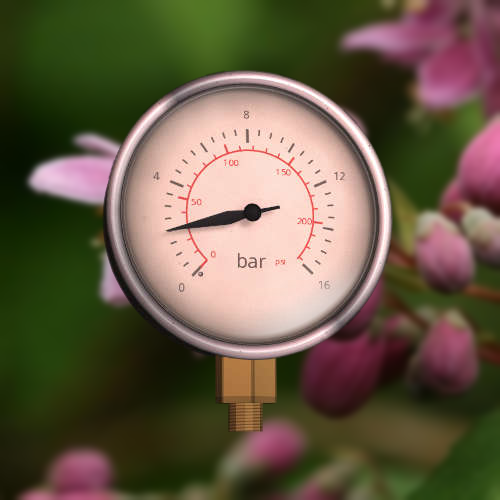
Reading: 2bar
